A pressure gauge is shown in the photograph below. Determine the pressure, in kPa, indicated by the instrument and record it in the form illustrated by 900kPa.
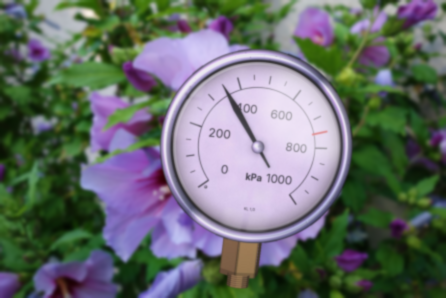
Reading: 350kPa
